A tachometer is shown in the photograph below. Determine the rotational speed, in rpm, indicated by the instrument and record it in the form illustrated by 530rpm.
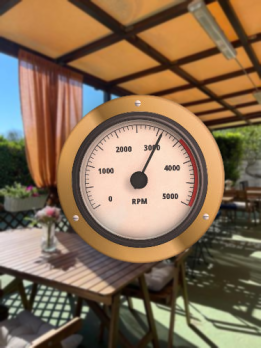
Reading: 3100rpm
